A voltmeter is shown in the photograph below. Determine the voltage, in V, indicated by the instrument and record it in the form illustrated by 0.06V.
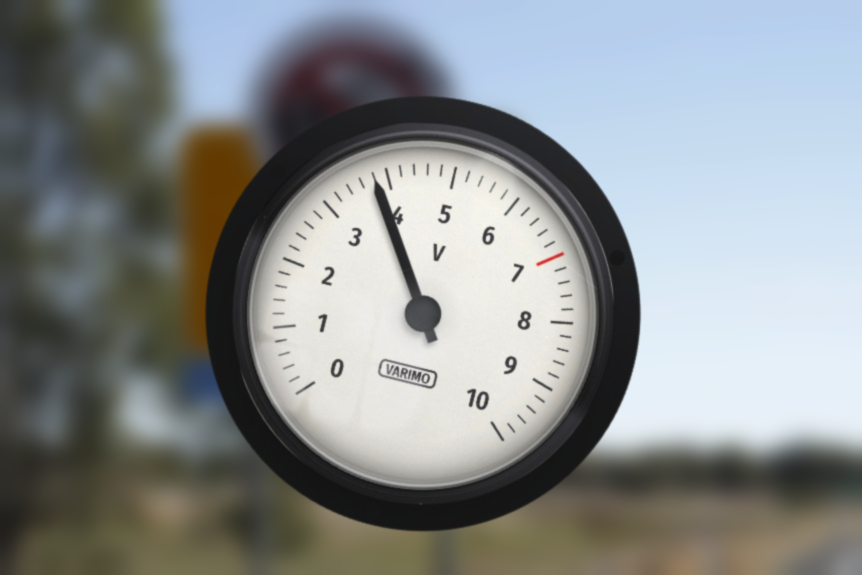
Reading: 3.8V
